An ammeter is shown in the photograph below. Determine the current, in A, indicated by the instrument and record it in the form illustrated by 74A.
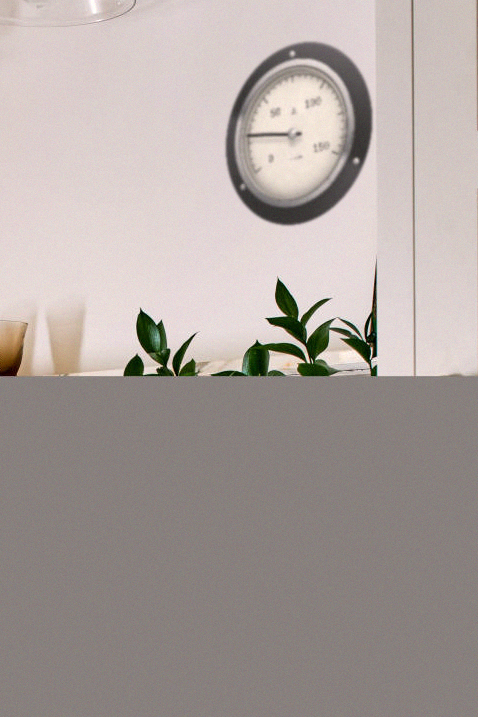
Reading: 25A
